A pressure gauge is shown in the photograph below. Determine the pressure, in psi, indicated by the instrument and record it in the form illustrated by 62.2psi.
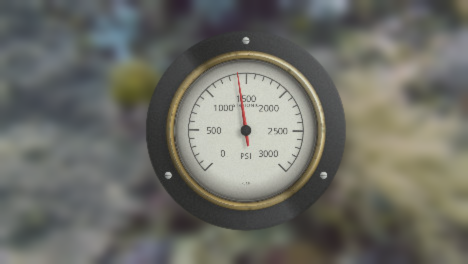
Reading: 1400psi
